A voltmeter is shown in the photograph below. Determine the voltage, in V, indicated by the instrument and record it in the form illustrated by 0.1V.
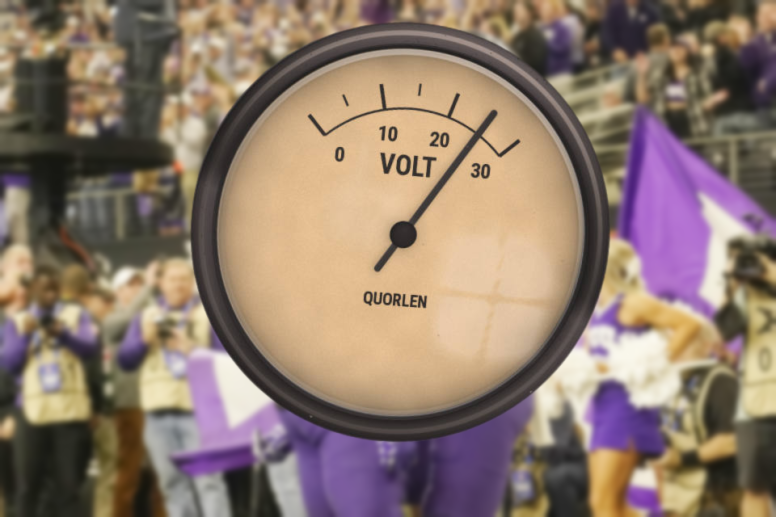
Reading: 25V
